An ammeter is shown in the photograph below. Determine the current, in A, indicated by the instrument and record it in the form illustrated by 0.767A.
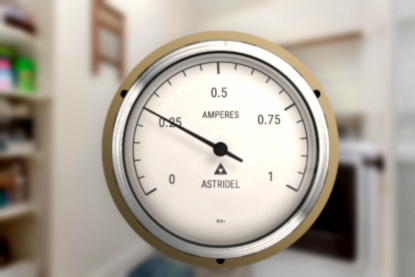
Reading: 0.25A
